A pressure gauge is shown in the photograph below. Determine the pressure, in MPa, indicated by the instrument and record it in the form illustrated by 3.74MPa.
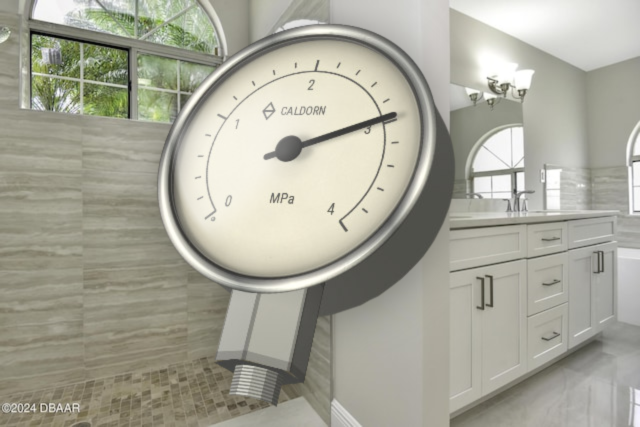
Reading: 3MPa
